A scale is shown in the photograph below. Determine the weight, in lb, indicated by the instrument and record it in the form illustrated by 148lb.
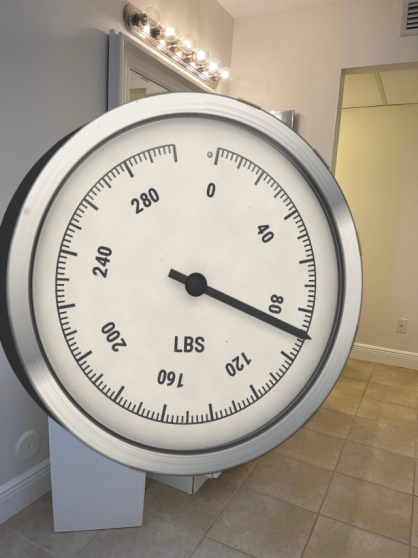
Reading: 90lb
